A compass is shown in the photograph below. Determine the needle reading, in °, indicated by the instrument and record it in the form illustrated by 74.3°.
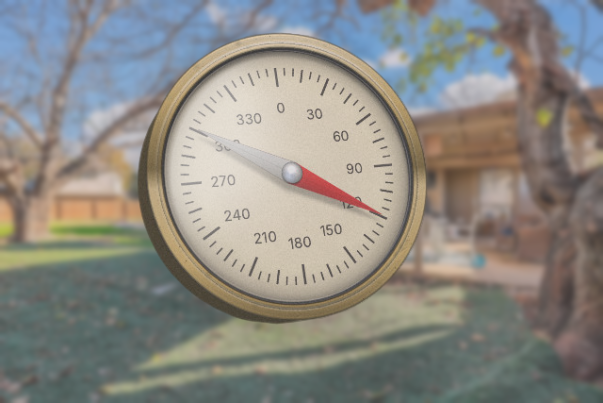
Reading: 120°
